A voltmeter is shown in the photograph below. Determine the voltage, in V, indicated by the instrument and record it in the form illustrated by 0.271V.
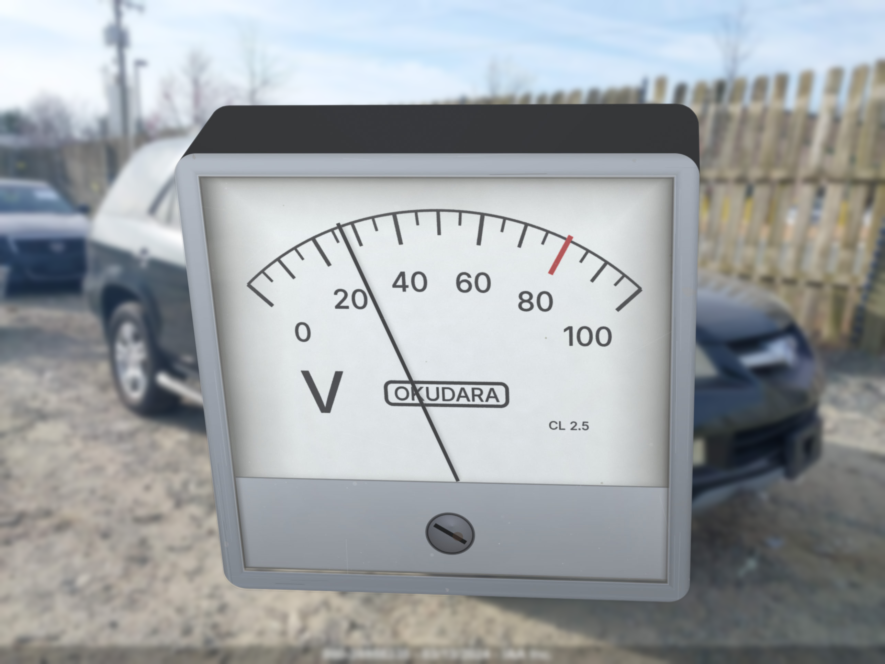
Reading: 27.5V
